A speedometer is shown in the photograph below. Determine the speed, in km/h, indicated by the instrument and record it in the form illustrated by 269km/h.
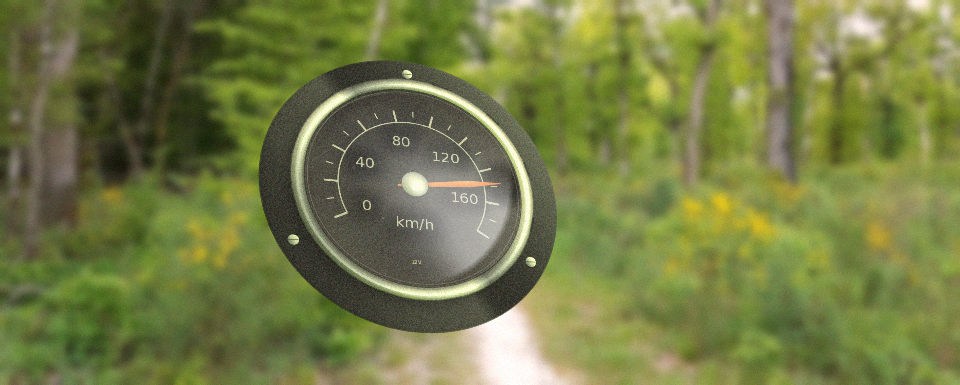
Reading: 150km/h
